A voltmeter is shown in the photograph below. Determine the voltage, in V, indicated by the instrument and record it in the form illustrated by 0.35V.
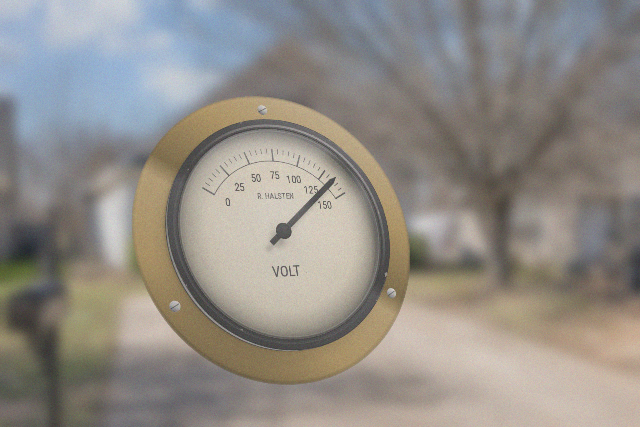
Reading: 135V
